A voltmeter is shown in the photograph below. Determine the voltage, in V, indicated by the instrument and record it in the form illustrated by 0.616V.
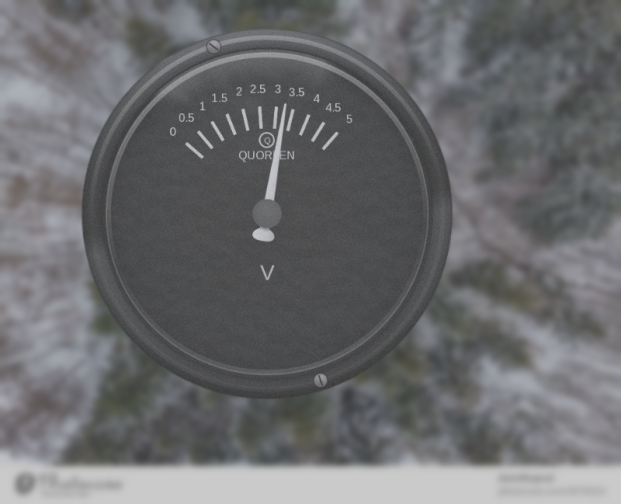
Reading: 3.25V
